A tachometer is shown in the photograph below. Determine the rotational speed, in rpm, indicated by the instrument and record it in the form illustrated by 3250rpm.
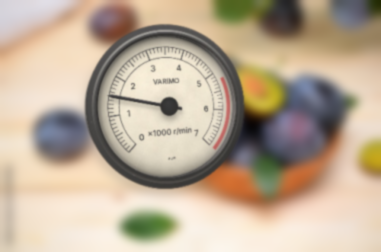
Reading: 1500rpm
